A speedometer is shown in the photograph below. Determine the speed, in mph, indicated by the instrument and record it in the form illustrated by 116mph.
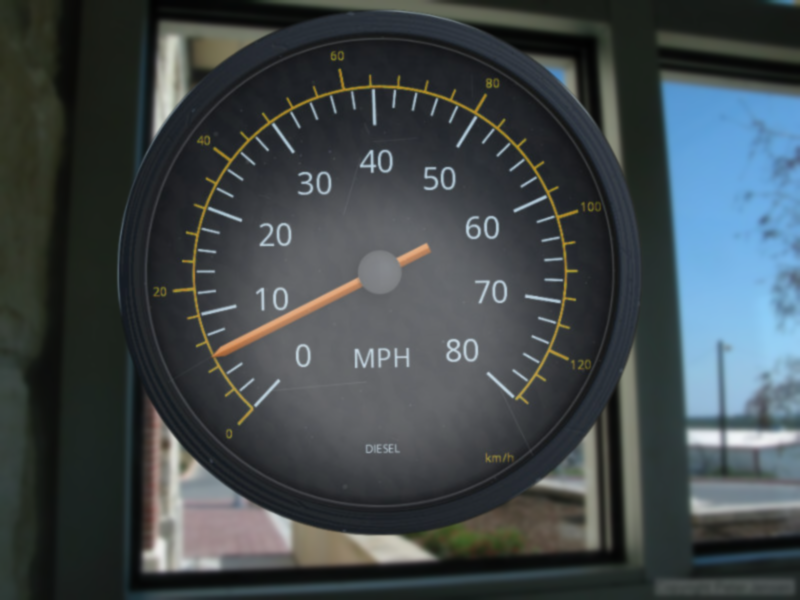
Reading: 6mph
